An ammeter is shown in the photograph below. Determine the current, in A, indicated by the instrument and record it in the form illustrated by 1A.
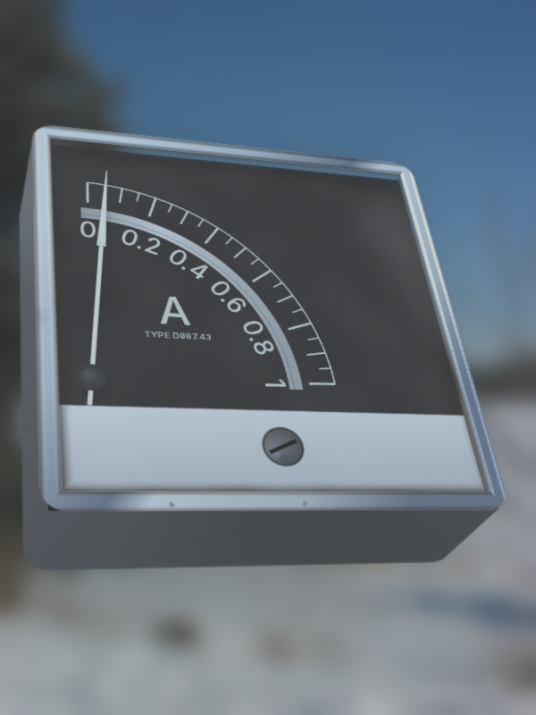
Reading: 0.05A
